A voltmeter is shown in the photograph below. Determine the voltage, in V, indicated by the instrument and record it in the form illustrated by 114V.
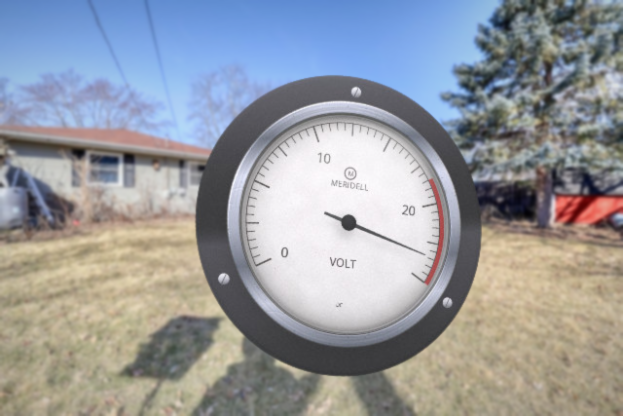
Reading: 23.5V
